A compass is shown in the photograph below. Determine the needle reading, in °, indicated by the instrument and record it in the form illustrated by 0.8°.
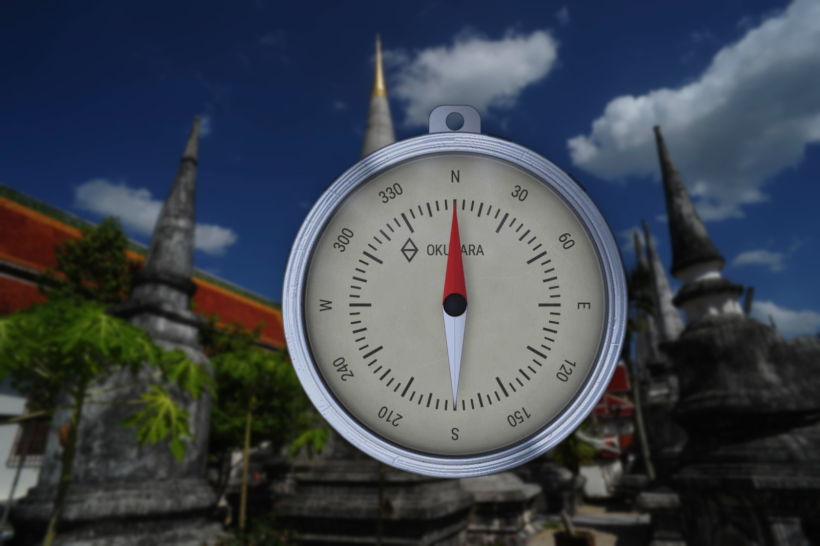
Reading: 0°
